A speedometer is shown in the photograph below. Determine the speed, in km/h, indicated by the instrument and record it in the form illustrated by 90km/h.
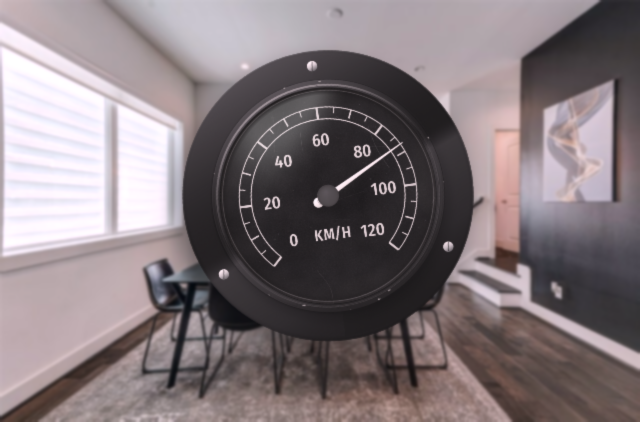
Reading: 87.5km/h
